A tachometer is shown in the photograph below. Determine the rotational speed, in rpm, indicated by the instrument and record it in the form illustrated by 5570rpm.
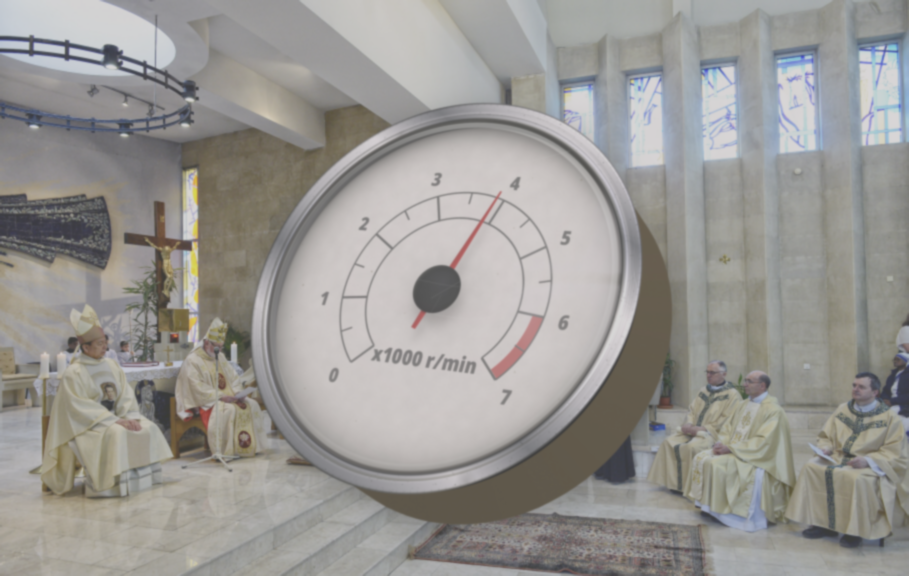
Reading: 4000rpm
